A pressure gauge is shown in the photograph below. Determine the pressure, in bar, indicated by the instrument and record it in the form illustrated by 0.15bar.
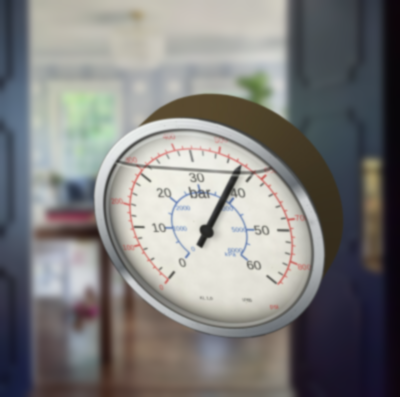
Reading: 38bar
